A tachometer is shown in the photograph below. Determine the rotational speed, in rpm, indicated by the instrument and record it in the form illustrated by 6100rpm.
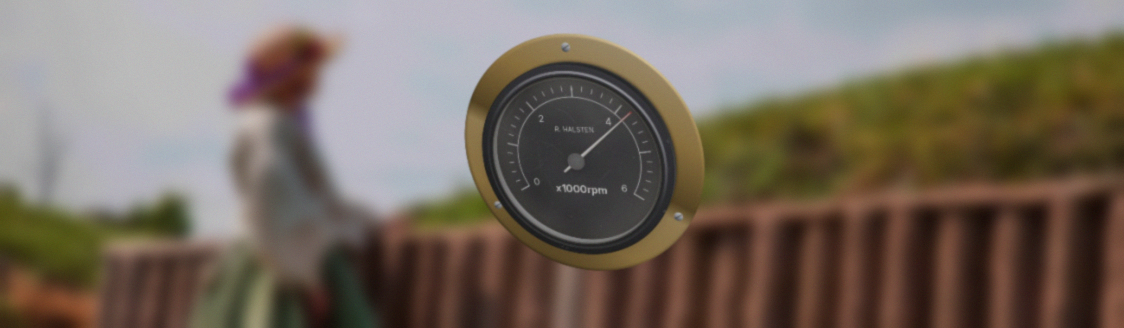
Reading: 4200rpm
